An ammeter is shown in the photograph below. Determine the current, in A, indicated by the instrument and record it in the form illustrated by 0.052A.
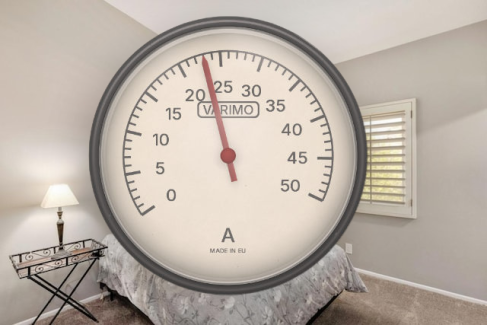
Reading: 23A
